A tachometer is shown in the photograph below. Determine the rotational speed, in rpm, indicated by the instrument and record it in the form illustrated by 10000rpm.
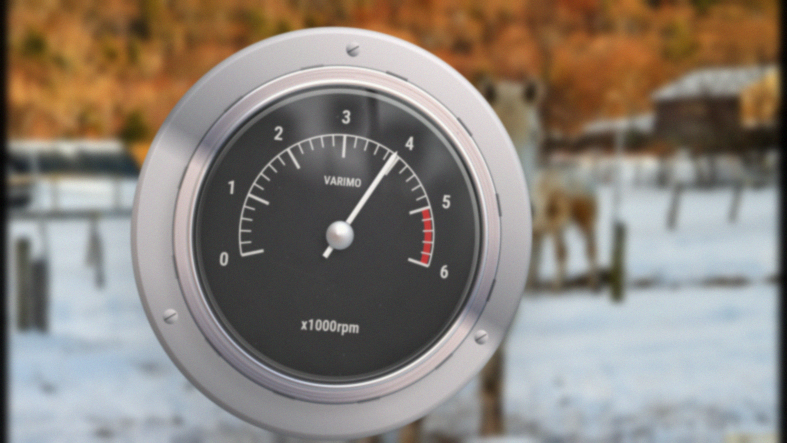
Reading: 3900rpm
